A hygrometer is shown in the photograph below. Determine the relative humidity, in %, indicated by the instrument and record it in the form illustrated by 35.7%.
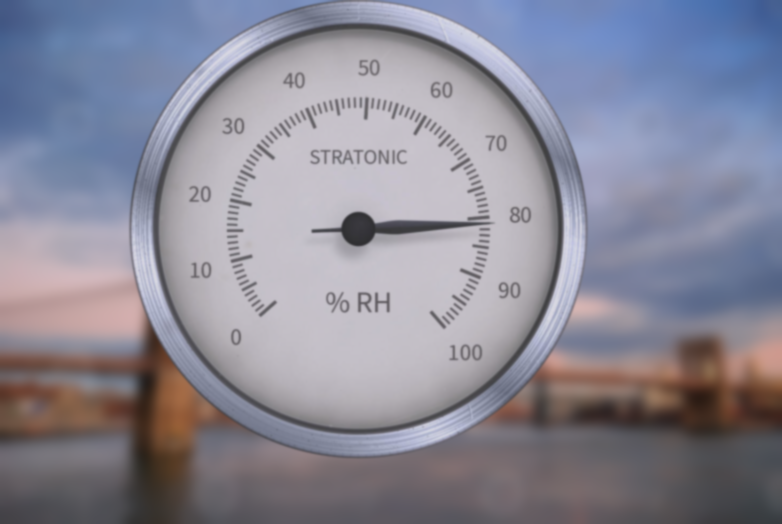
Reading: 81%
